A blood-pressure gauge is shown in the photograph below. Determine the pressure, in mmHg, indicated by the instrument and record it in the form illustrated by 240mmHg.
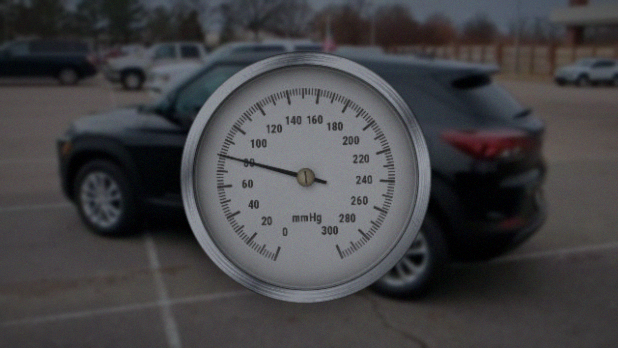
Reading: 80mmHg
